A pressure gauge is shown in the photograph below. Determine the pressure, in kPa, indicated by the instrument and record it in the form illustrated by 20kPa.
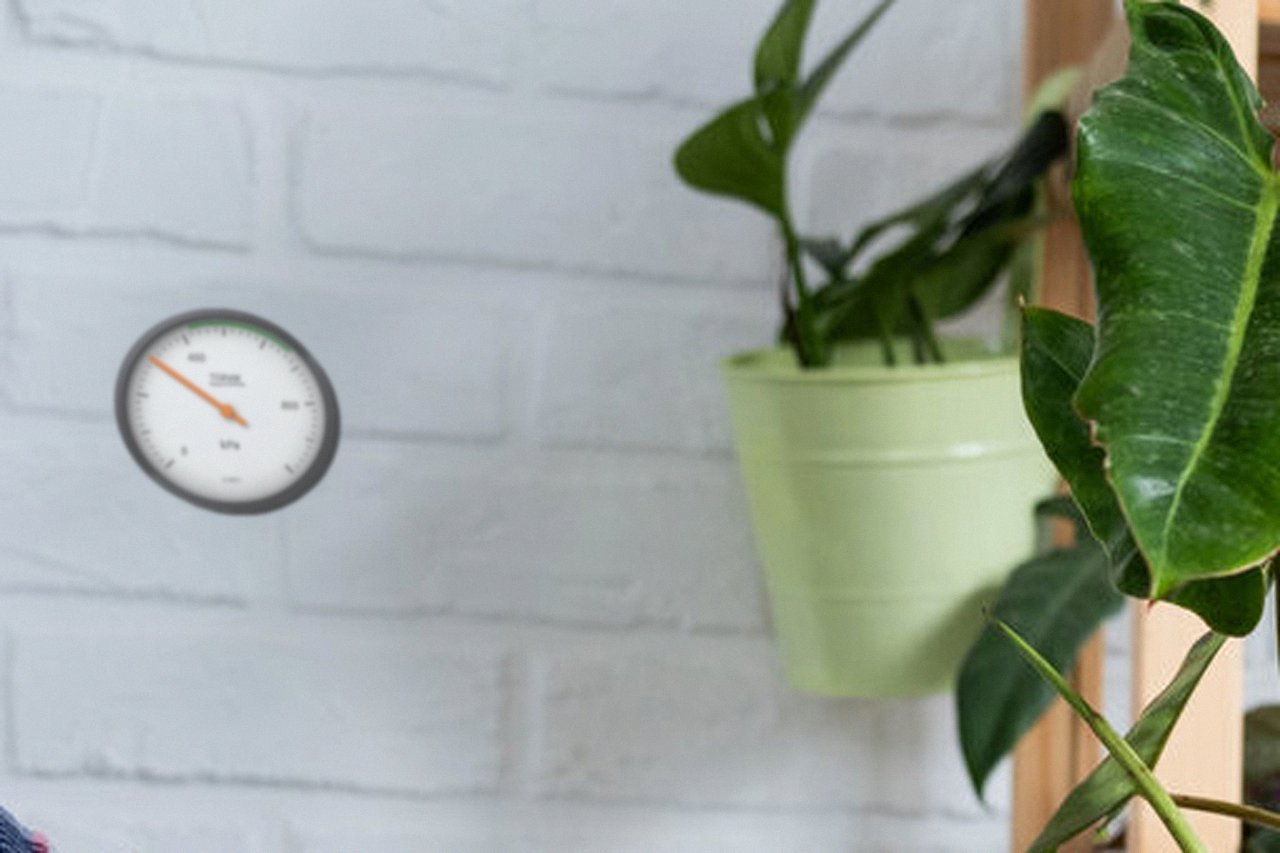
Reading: 300kPa
